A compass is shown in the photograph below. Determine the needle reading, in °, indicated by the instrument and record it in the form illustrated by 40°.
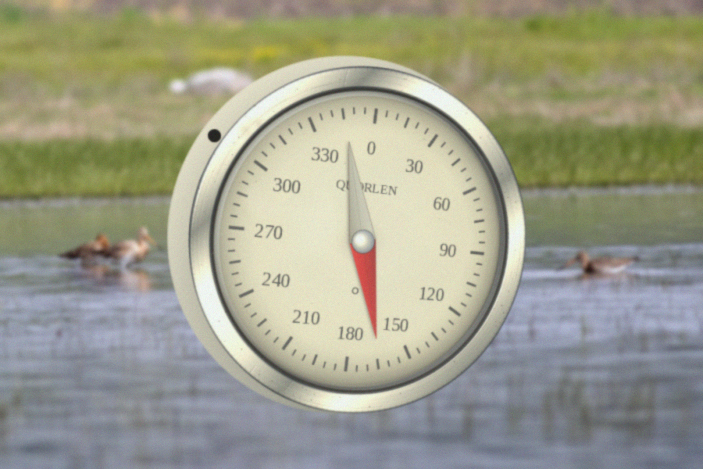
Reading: 165°
